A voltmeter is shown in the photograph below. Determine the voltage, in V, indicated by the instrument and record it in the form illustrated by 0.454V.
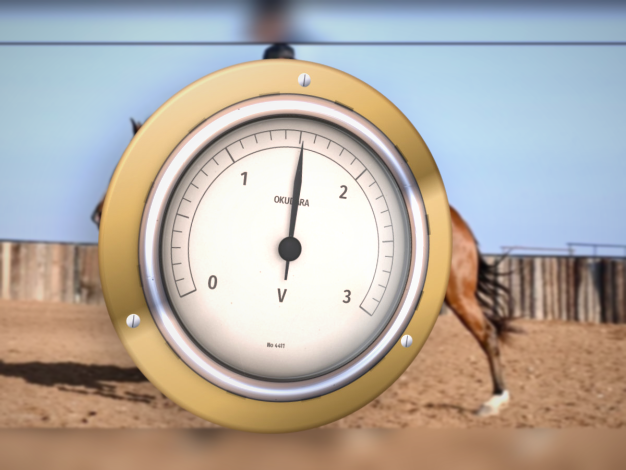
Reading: 1.5V
